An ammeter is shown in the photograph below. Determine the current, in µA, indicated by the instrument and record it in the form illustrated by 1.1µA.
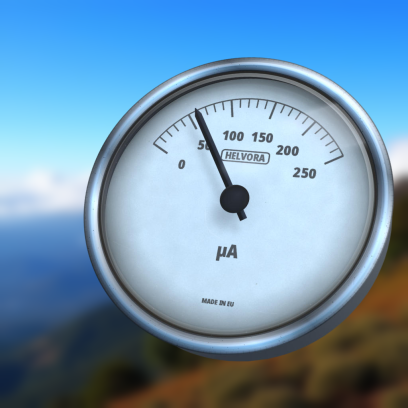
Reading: 60µA
